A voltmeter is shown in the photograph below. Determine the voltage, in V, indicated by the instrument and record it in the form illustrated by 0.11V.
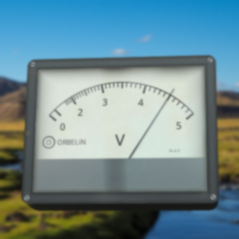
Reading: 4.5V
